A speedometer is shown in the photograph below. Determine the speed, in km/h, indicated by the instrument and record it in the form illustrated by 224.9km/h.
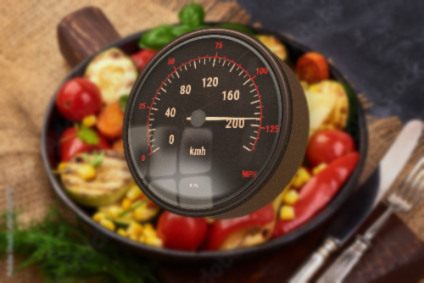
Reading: 195km/h
